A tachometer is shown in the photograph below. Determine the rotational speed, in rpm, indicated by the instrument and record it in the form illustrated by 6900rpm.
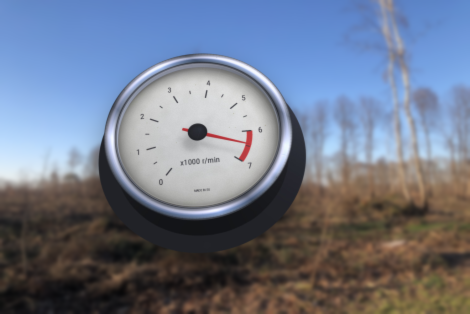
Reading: 6500rpm
